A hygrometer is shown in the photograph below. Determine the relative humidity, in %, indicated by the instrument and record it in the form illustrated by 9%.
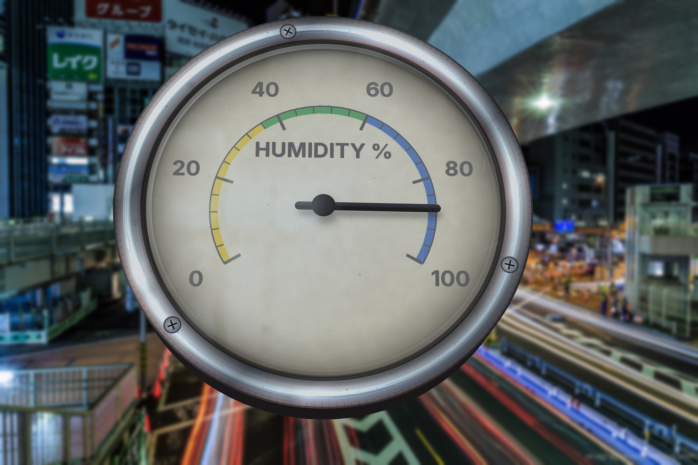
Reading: 88%
